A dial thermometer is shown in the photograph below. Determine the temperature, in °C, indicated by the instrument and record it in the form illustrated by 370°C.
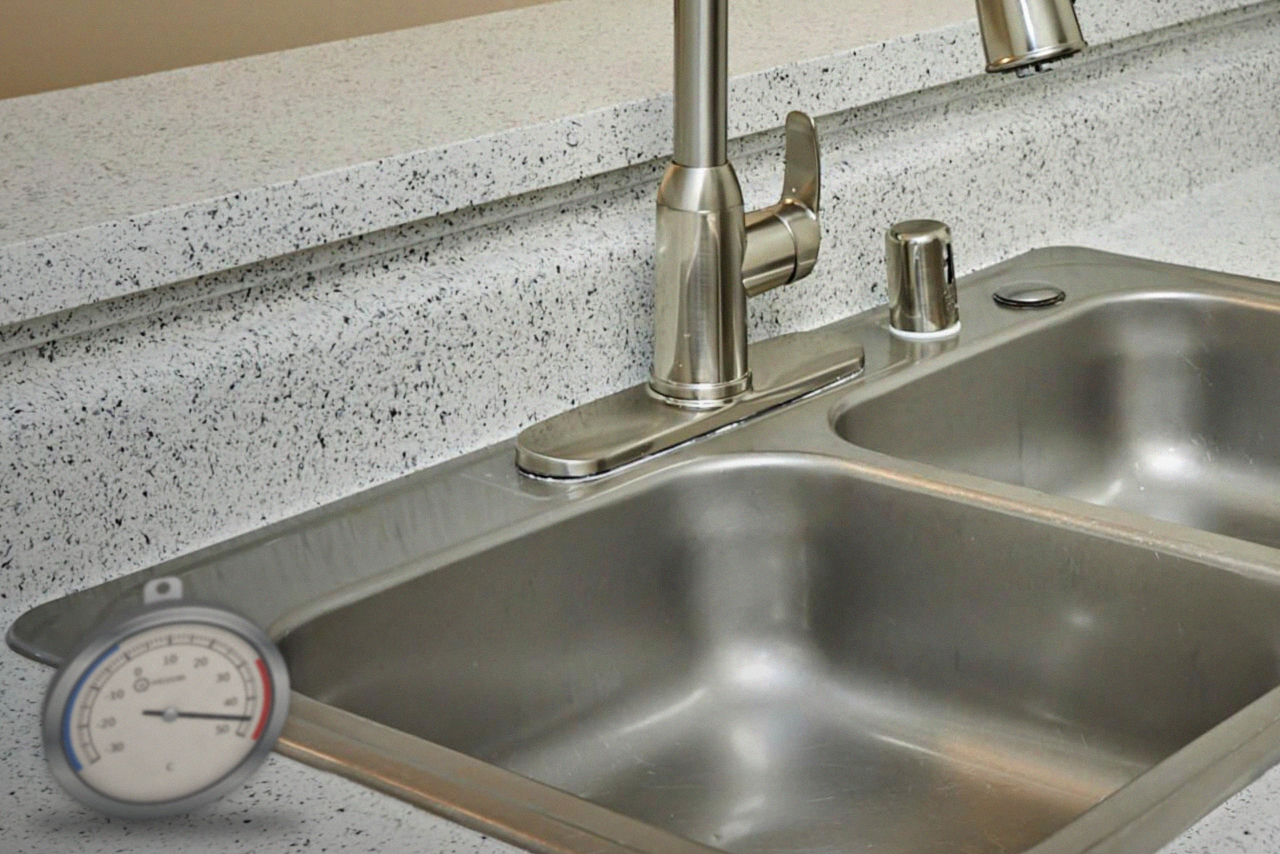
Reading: 45°C
